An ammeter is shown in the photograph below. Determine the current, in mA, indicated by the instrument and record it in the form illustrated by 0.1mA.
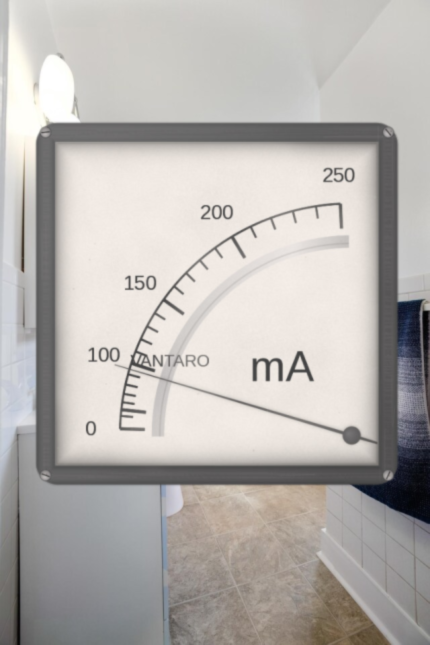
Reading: 95mA
